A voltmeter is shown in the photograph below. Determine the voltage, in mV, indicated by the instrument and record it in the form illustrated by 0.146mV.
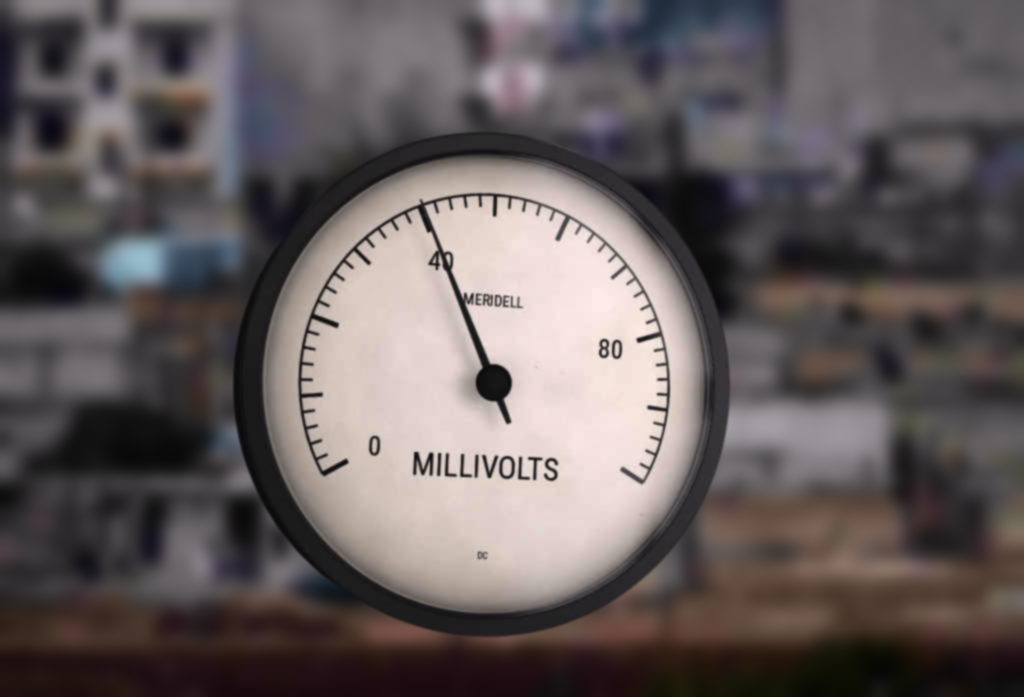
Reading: 40mV
